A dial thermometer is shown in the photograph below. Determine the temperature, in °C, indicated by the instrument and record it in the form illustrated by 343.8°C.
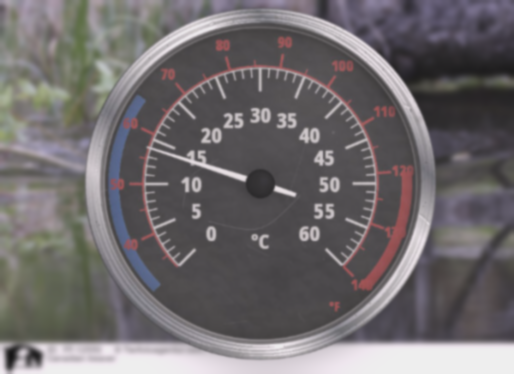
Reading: 14°C
